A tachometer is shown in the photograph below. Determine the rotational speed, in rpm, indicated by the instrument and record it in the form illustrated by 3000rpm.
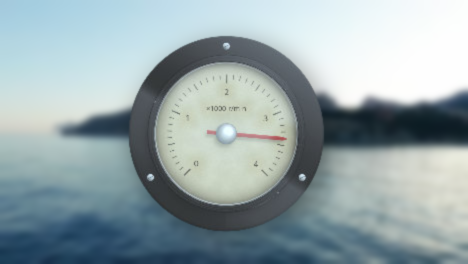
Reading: 3400rpm
